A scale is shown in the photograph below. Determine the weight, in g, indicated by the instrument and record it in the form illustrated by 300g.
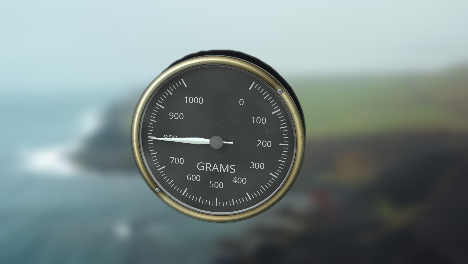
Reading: 800g
